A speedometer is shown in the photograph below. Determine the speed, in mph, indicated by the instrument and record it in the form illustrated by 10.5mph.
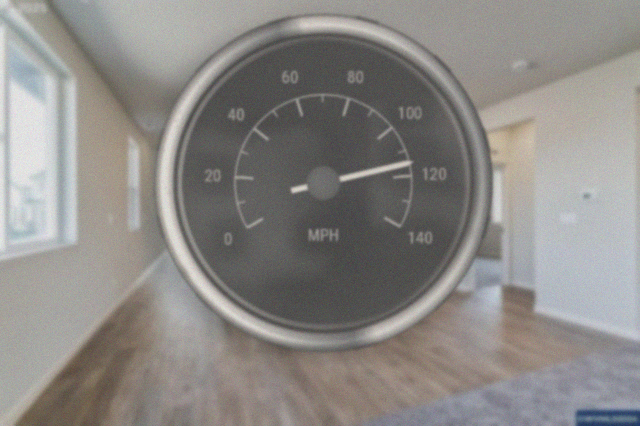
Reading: 115mph
